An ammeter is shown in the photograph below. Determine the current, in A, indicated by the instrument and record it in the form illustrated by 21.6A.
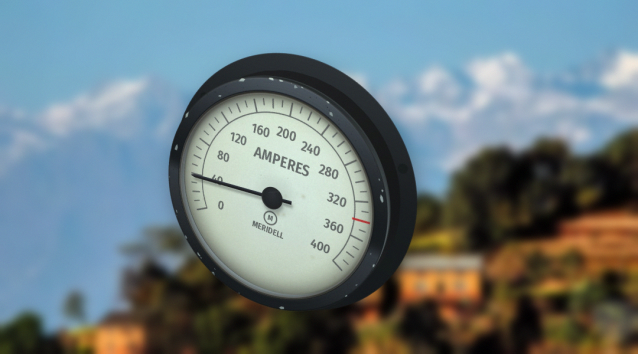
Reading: 40A
